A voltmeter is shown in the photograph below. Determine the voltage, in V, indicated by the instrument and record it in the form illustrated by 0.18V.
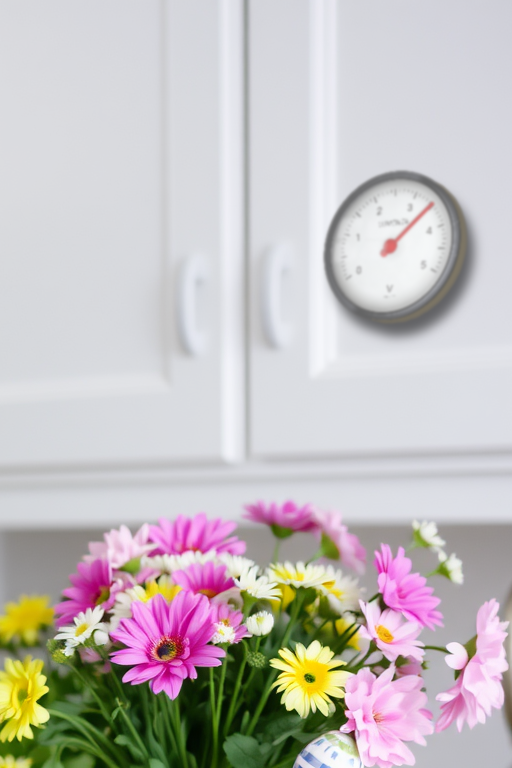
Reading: 3.5V
